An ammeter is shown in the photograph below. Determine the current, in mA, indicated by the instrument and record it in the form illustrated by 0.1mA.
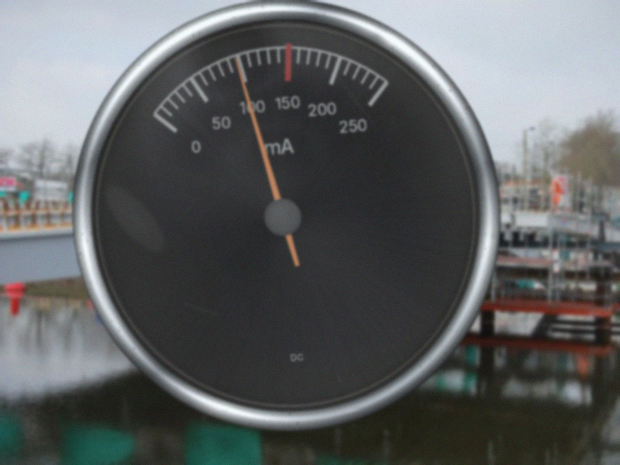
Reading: 100mA
